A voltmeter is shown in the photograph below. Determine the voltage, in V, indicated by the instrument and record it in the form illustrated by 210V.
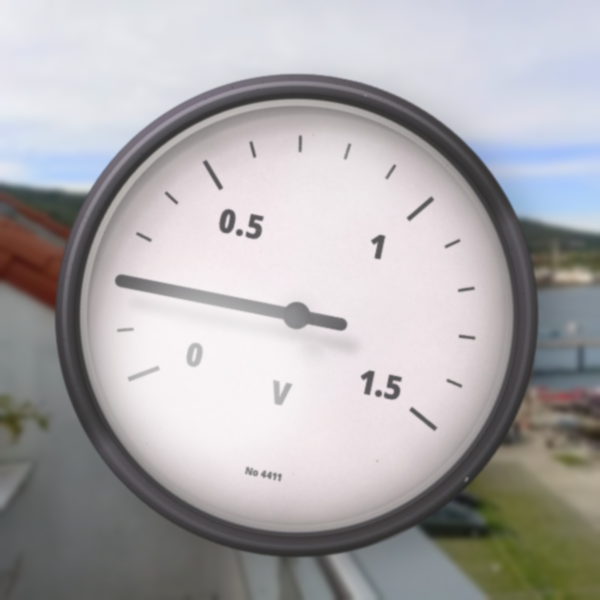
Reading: 0.2V
